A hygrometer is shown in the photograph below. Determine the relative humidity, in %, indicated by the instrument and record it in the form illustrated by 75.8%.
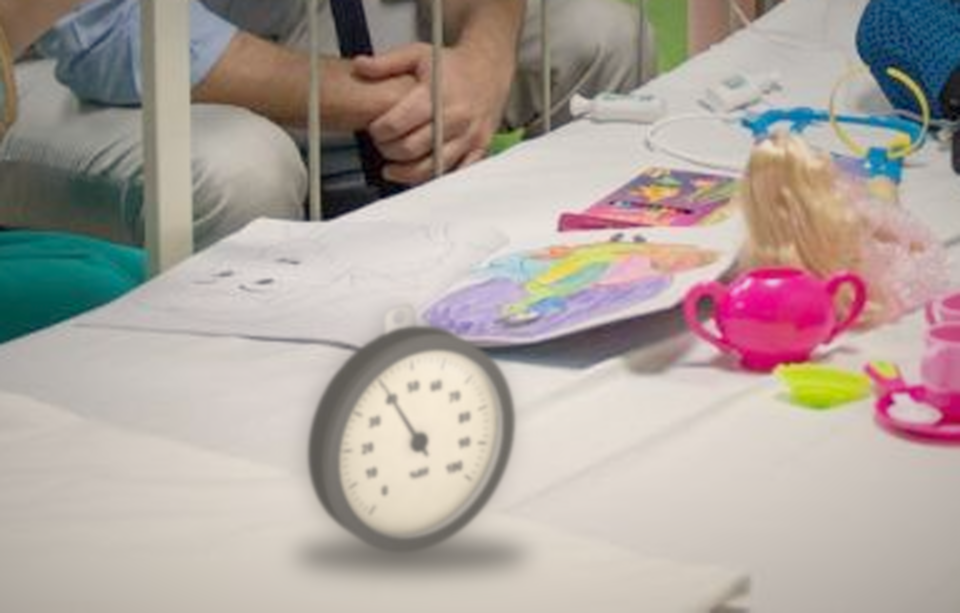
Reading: 40%
